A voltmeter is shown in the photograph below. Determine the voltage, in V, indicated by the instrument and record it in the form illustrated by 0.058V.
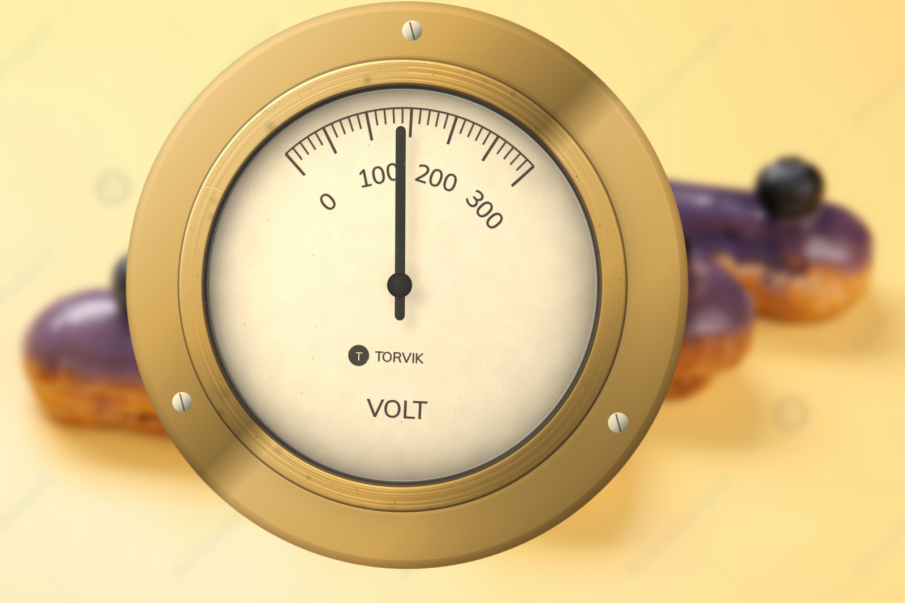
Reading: 140V
